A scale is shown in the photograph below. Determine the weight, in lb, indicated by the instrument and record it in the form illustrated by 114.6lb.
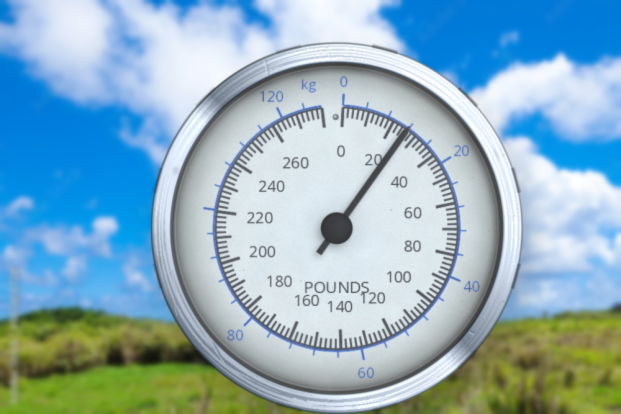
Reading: 26lb
